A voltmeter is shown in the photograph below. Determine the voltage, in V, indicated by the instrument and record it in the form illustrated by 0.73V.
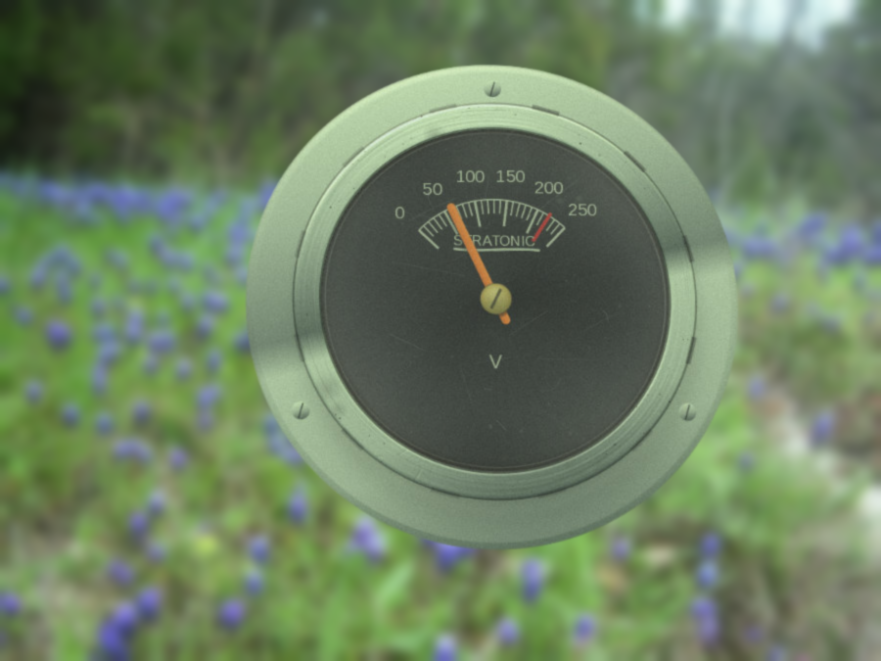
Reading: 60V
